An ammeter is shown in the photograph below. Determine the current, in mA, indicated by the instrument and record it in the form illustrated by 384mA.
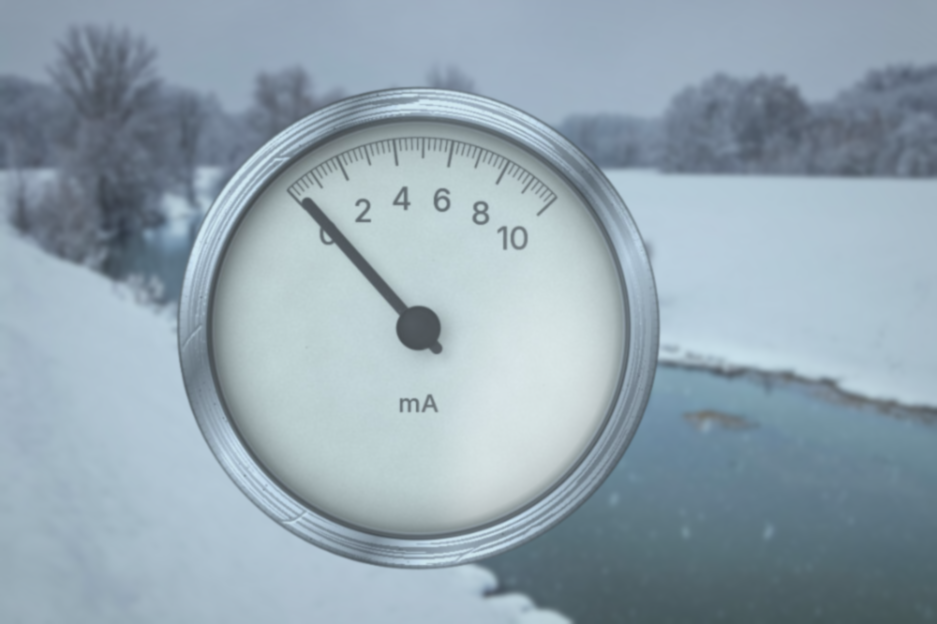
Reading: 0.2mA
